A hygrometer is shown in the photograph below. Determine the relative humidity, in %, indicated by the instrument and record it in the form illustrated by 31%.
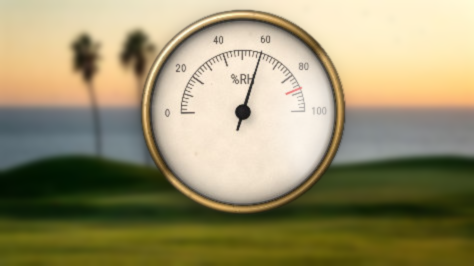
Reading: 60%
